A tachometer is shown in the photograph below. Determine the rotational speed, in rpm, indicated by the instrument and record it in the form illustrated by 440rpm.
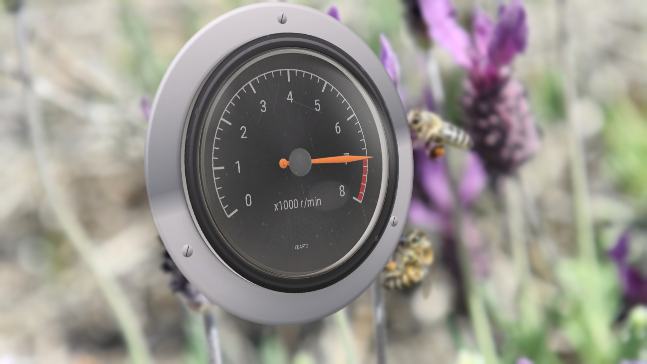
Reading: 7000rpm
